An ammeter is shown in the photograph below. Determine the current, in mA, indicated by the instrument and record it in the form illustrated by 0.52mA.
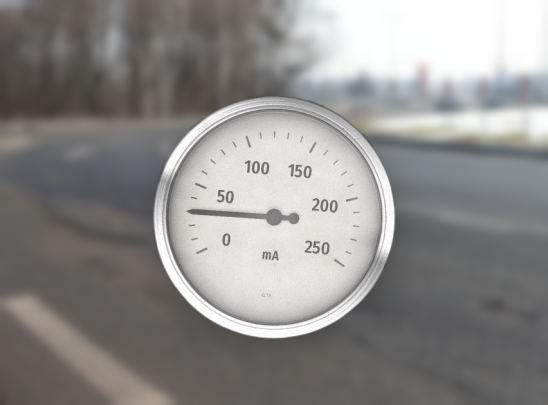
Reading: 30mA
